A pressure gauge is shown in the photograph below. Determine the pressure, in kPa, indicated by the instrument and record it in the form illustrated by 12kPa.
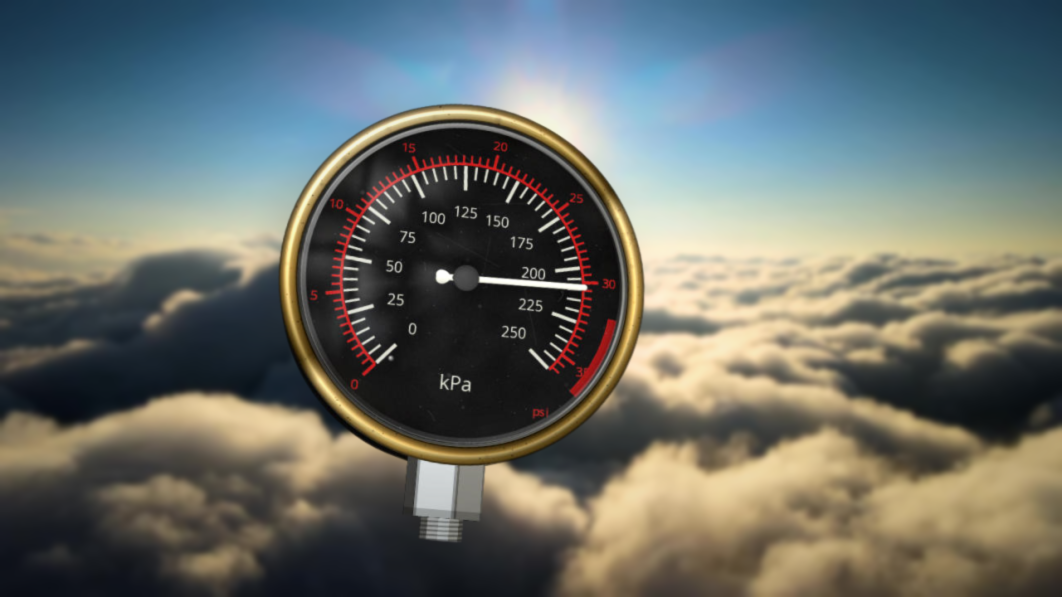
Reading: 210kPa
